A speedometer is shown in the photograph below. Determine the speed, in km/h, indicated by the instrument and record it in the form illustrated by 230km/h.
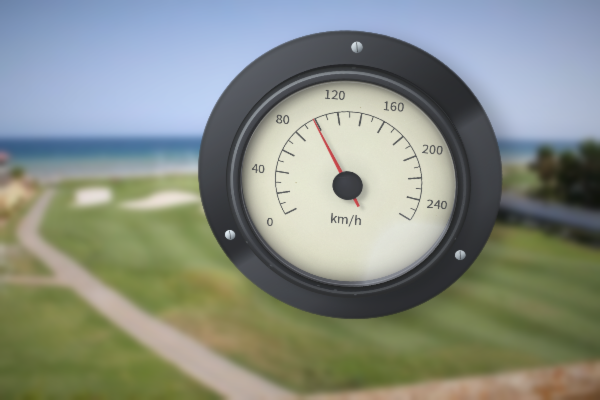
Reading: 100km/h
